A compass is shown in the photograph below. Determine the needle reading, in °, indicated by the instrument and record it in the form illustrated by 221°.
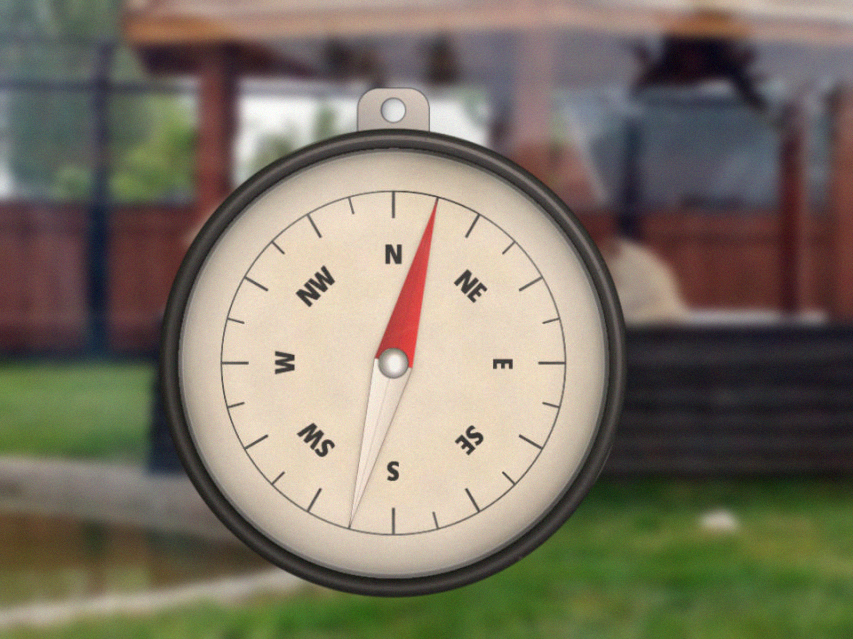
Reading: 15°
